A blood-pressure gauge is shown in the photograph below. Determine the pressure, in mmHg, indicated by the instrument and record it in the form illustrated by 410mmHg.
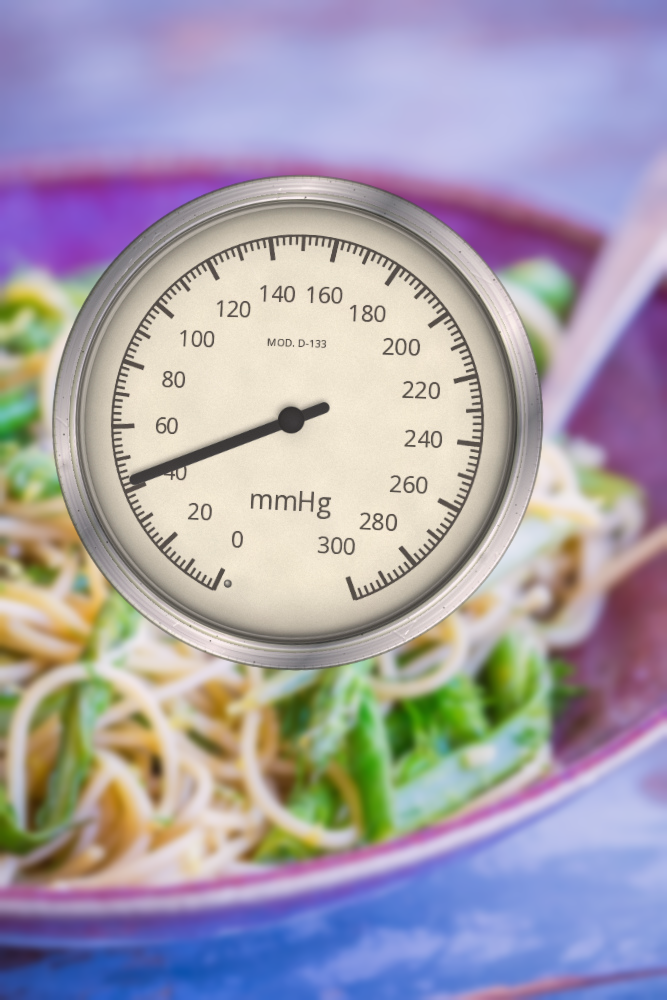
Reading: 42mmHg
